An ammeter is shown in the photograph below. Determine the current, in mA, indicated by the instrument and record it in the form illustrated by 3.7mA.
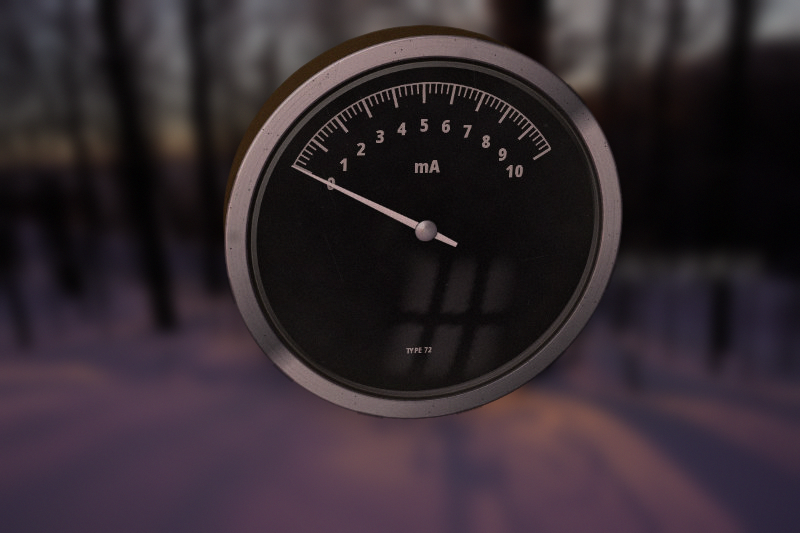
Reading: 0mA
